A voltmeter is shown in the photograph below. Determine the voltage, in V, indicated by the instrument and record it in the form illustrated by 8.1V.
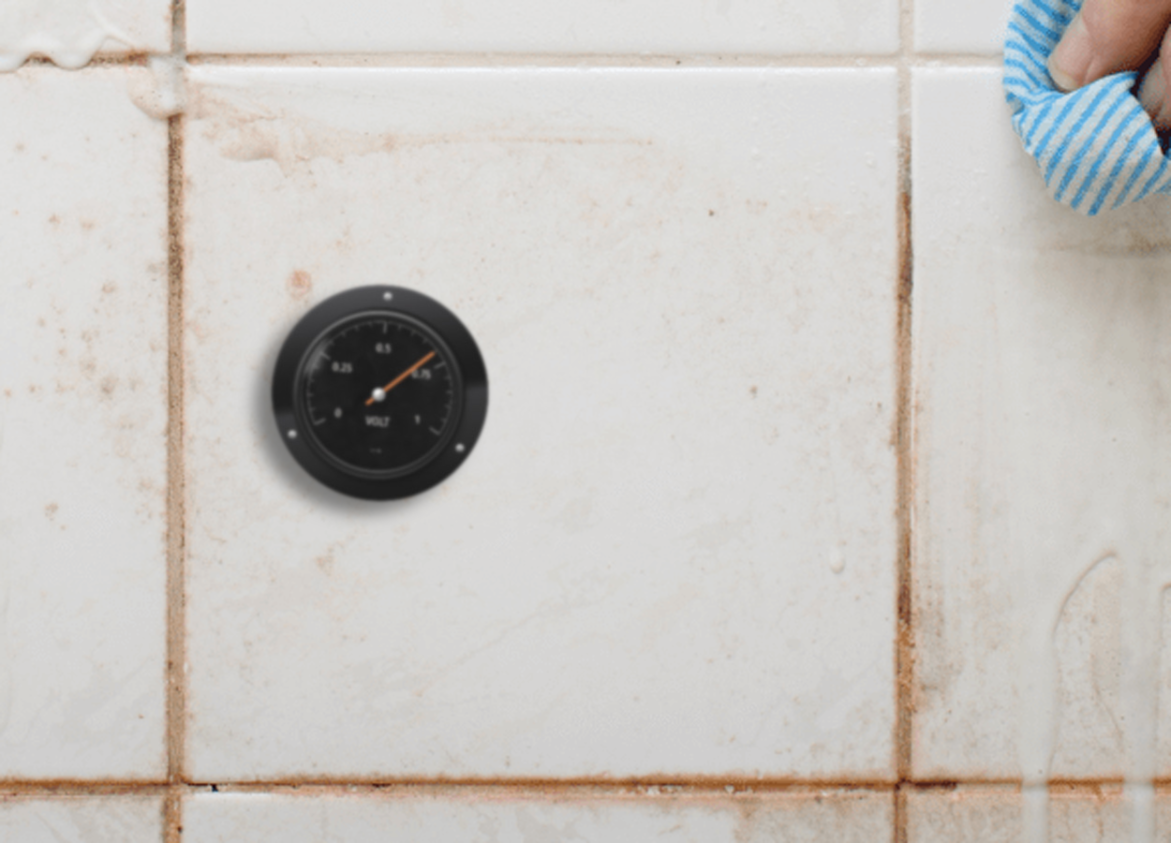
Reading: 0.7V
